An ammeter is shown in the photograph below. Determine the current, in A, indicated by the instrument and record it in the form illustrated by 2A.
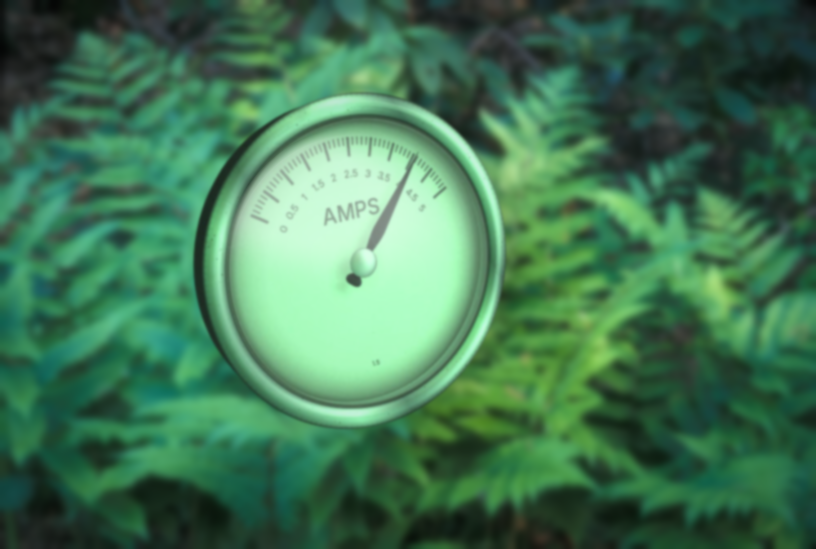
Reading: 4A
